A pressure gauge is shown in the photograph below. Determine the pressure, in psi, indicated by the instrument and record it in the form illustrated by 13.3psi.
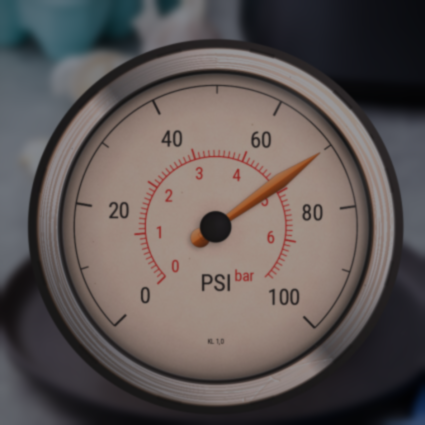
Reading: 70psi
